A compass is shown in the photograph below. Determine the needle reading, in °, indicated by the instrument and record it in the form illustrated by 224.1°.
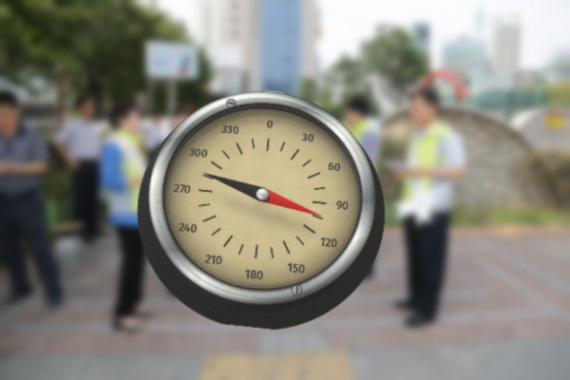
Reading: 105°
